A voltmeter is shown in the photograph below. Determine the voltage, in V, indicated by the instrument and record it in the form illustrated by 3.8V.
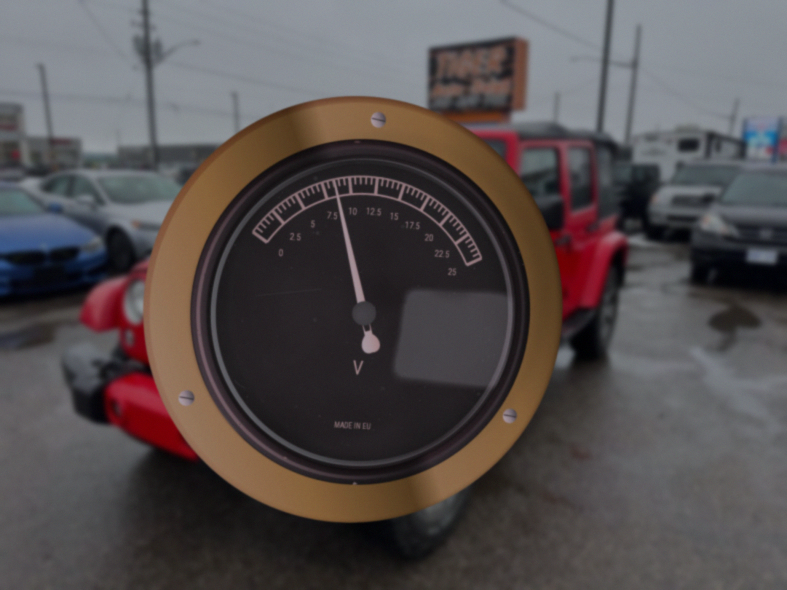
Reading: 8.5V
